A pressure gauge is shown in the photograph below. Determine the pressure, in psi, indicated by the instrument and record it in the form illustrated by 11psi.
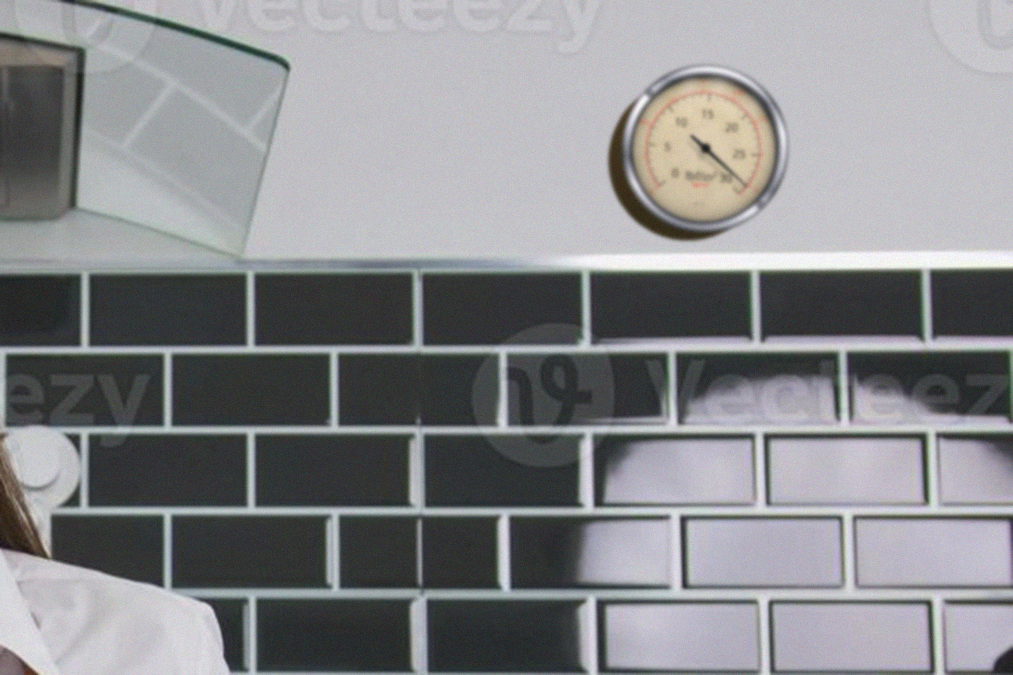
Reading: 29psi
